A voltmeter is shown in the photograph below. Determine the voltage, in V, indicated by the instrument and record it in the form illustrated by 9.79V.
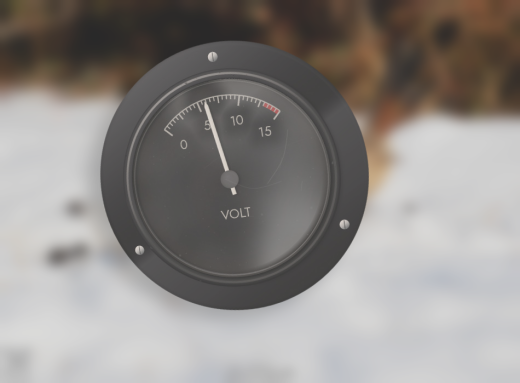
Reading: 6V
